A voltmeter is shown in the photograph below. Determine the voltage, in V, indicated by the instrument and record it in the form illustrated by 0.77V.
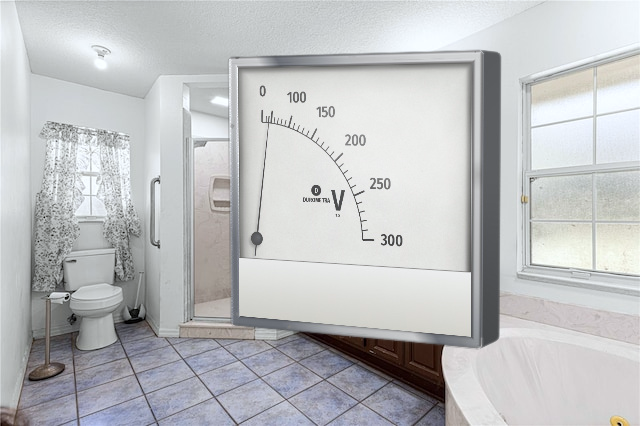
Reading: 50V
